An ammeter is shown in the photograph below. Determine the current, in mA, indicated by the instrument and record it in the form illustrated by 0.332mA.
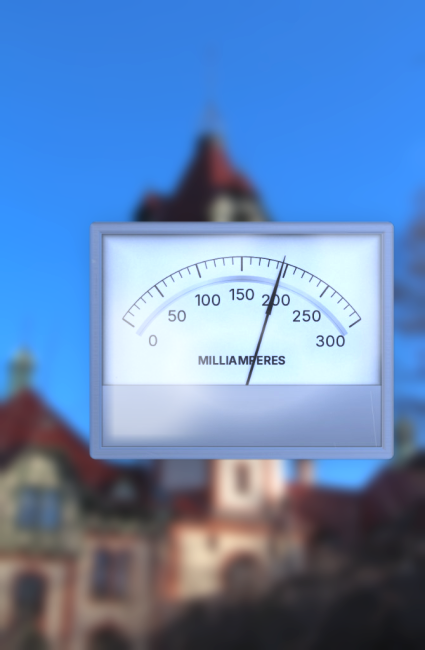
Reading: 195mA
